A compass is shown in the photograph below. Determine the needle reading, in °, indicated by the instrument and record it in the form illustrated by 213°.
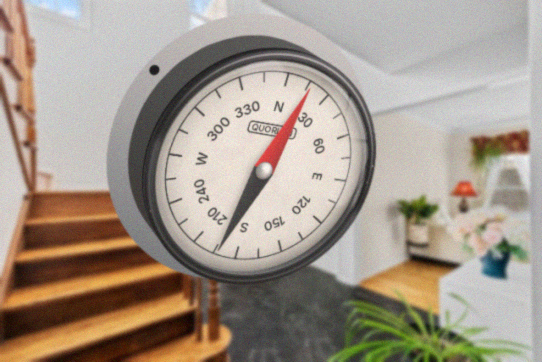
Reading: 15°
